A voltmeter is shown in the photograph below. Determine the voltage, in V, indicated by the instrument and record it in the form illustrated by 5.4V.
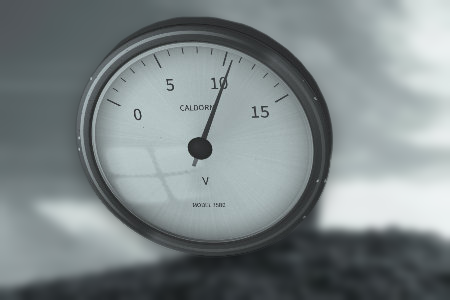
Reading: 10.5V
